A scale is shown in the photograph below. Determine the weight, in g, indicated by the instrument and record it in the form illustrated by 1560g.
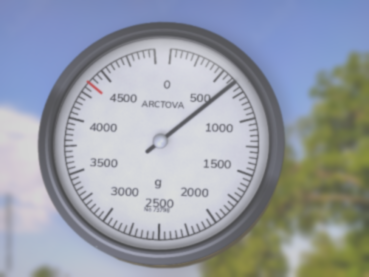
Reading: 650g
